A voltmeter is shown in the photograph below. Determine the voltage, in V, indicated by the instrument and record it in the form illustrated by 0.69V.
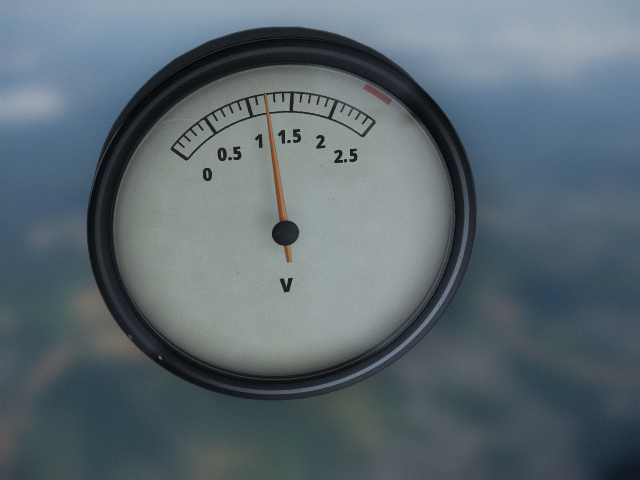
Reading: 1.2V
